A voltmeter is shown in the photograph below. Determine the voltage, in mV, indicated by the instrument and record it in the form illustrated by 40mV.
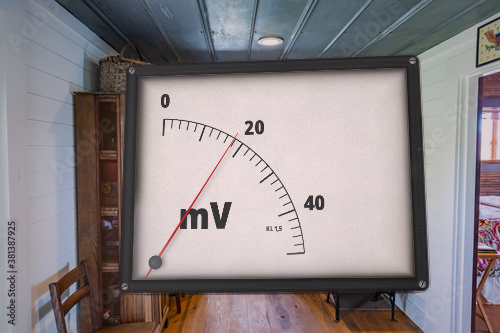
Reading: 18mV
